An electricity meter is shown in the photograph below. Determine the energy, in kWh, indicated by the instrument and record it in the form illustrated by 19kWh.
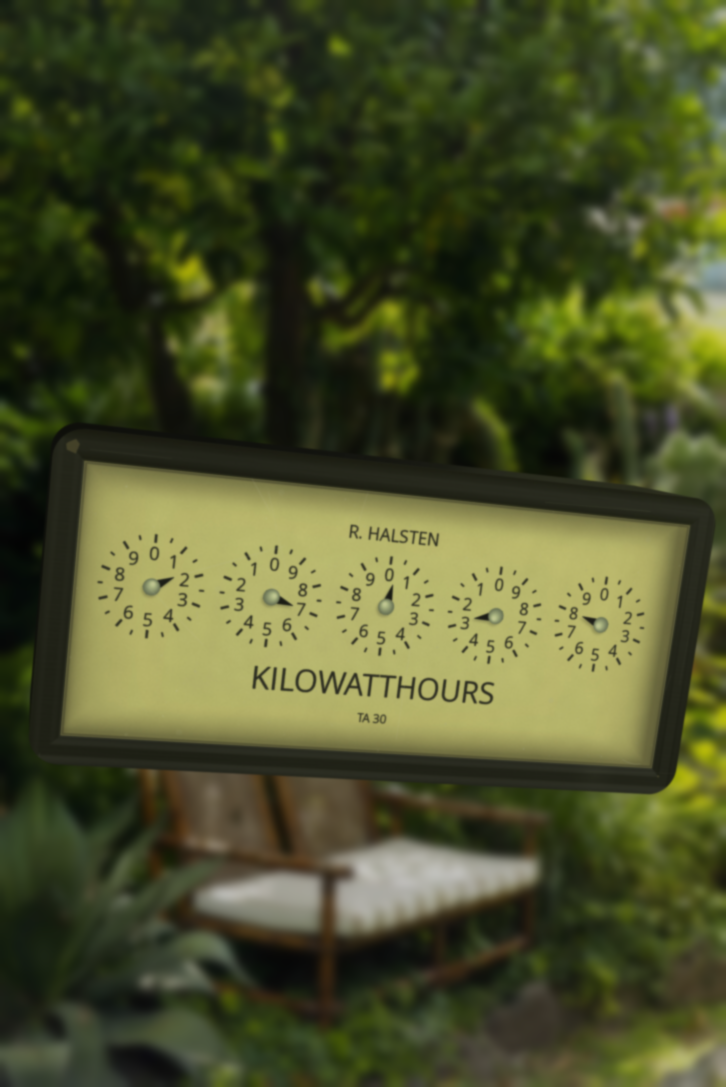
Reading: 17028kWh
